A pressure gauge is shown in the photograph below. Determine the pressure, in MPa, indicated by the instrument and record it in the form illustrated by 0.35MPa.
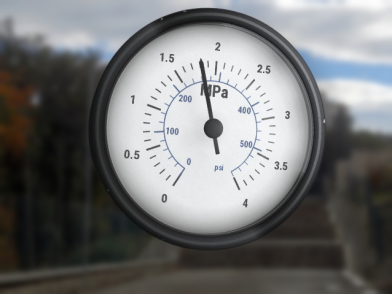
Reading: 1.8MPa
